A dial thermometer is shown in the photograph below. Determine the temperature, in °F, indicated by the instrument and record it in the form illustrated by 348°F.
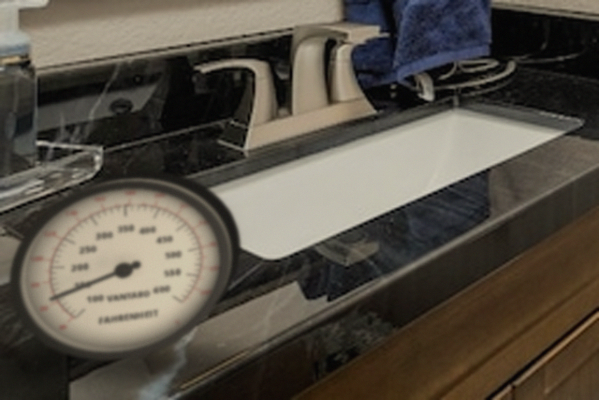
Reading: 150°F
